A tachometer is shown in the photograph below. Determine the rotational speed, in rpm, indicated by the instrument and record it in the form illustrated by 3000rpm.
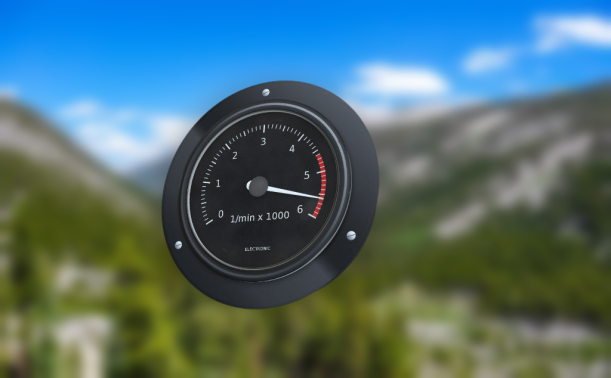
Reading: 5600rpm
